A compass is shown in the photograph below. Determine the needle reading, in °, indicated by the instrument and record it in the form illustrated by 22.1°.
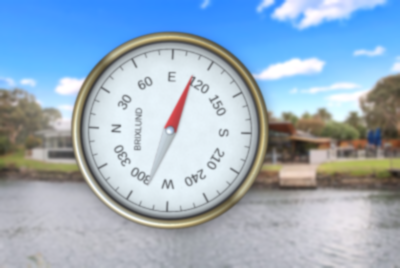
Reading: 110°
